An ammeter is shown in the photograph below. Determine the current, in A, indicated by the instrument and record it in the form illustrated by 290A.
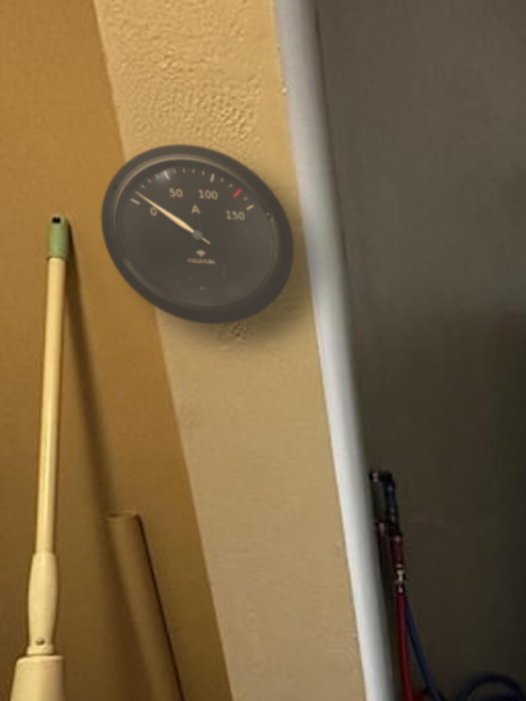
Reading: 10A
